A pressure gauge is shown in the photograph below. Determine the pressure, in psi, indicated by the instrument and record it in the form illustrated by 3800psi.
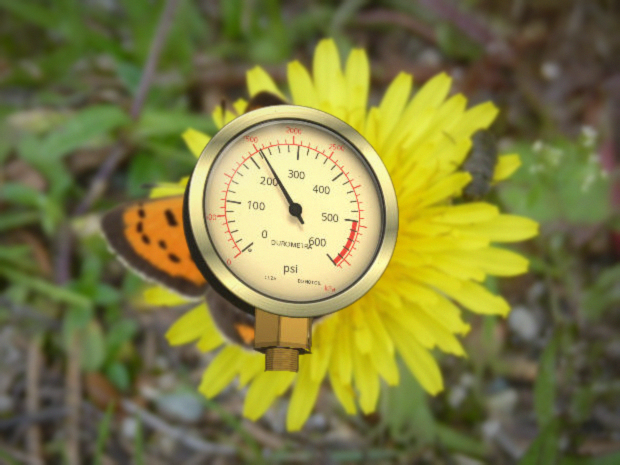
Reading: 220psi
